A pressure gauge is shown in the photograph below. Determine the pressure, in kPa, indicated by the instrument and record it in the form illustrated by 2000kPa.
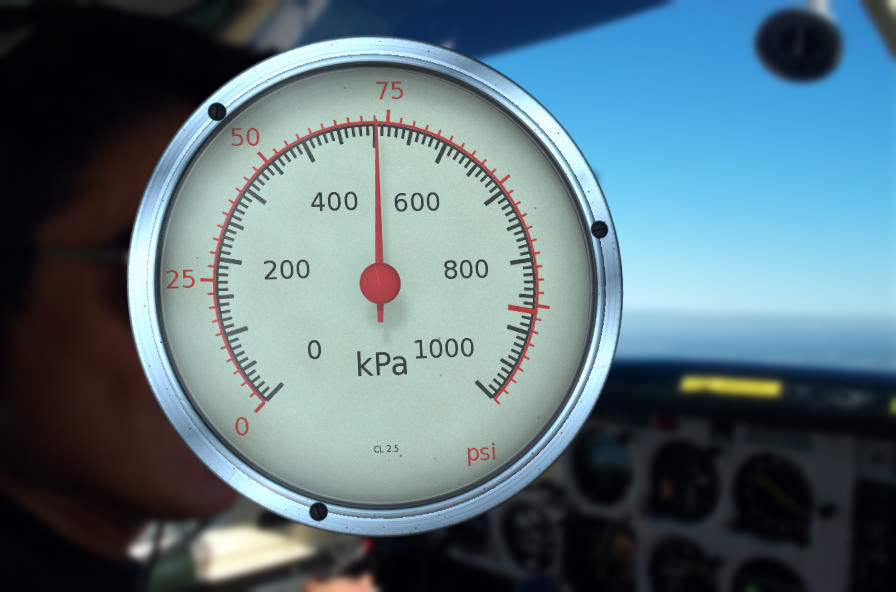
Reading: 500kPa
